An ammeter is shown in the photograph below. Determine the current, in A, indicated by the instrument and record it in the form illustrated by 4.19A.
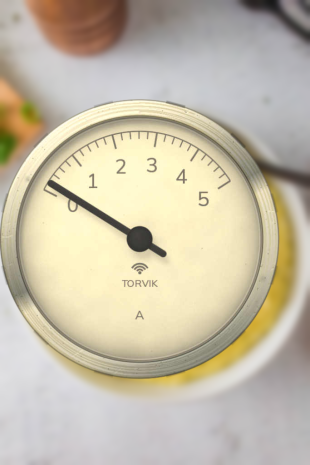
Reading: 0.2A
